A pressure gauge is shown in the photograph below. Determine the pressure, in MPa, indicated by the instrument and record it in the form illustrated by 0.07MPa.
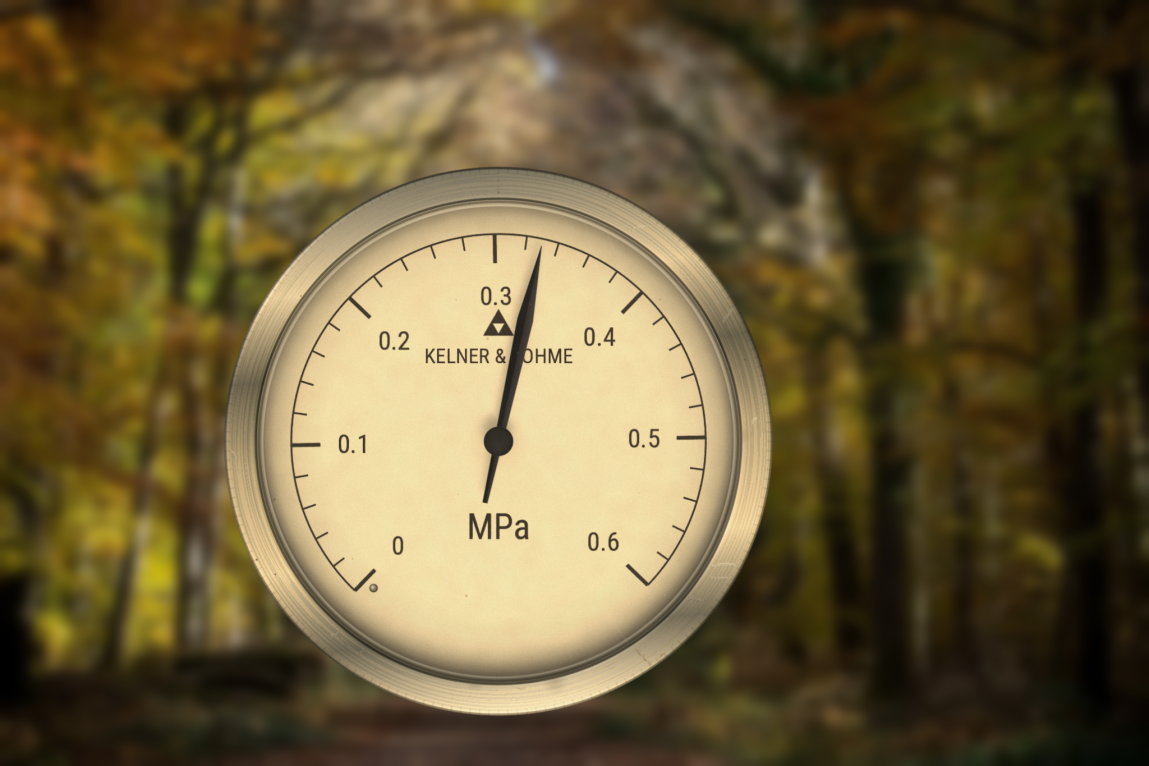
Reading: 0.33MPa
